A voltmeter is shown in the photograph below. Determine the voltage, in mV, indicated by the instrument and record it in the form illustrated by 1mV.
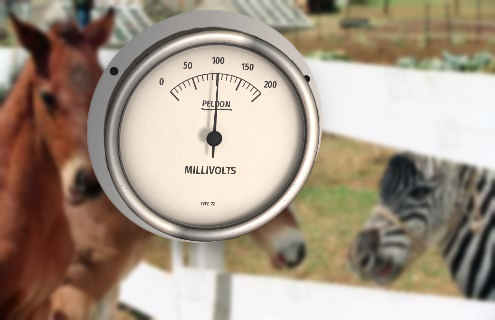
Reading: 100mV
